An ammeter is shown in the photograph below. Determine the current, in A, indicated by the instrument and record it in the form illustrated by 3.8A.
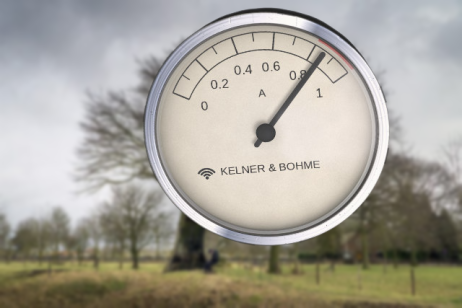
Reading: 0.85A
